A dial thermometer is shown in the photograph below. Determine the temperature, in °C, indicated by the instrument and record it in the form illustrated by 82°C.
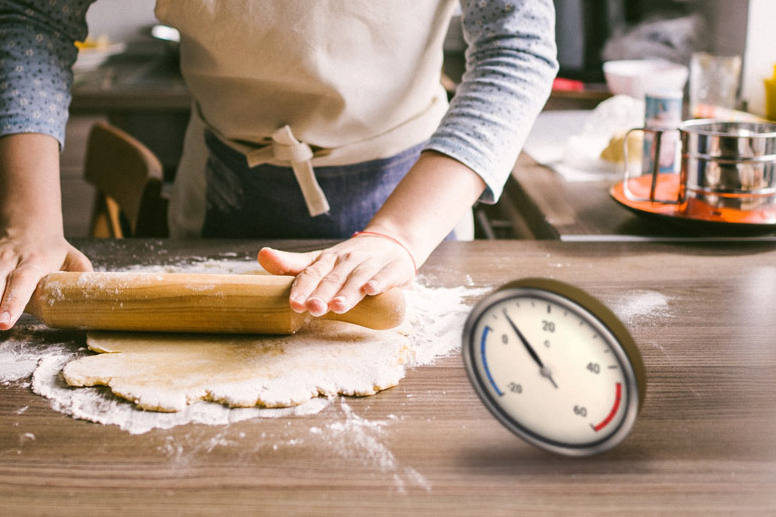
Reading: 8°C
